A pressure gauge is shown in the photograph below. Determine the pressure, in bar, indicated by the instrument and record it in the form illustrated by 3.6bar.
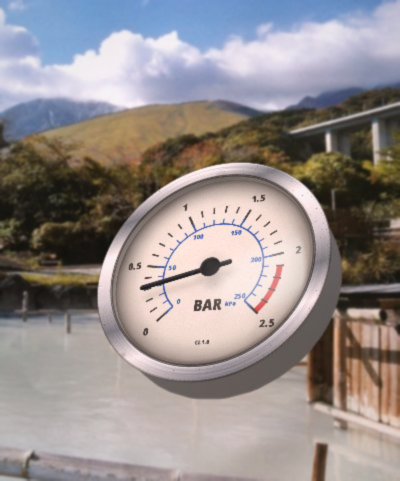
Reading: 0.3bar
